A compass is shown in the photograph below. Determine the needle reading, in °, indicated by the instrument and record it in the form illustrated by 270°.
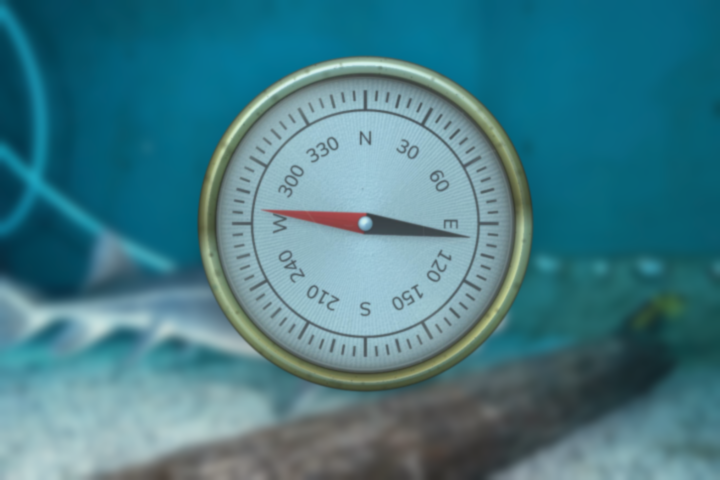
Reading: 277.5°
